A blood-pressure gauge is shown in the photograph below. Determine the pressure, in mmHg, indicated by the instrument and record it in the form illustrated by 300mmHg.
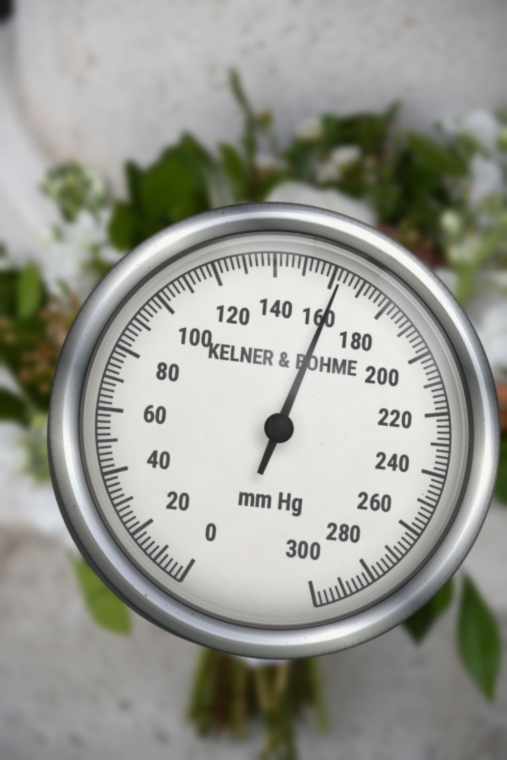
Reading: 162mmHg
